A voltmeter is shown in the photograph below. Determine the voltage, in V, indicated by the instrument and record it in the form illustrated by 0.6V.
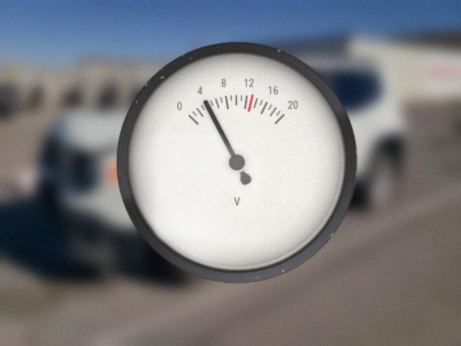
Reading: 4V
